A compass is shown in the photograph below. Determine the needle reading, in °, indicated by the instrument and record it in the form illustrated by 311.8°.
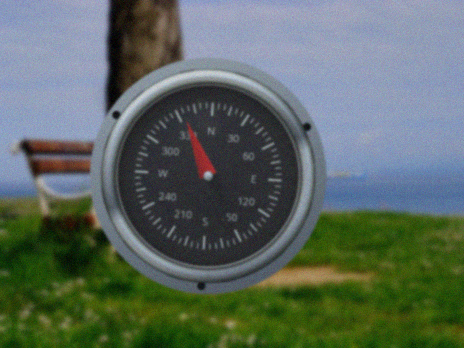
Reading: 335°
